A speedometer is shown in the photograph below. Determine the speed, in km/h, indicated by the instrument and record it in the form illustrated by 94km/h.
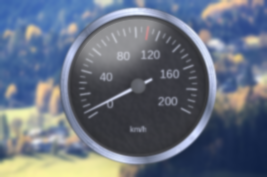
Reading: 5km/h
